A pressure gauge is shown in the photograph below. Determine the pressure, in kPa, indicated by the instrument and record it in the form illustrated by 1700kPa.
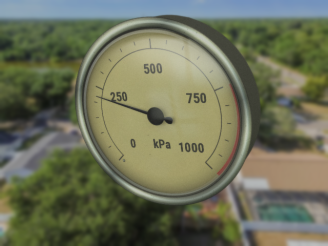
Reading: 225kPa
